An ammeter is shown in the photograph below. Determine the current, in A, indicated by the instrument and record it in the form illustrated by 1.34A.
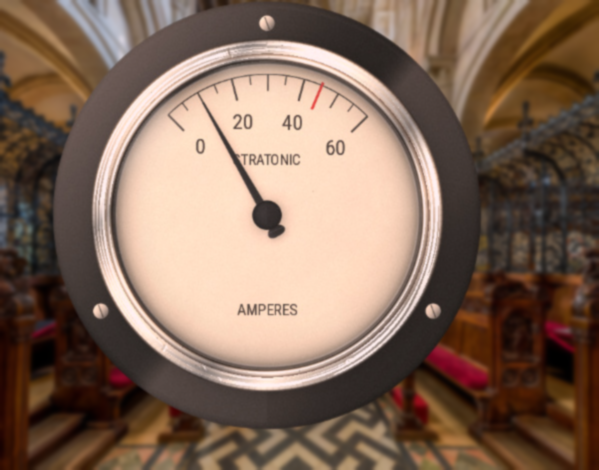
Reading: 10A
